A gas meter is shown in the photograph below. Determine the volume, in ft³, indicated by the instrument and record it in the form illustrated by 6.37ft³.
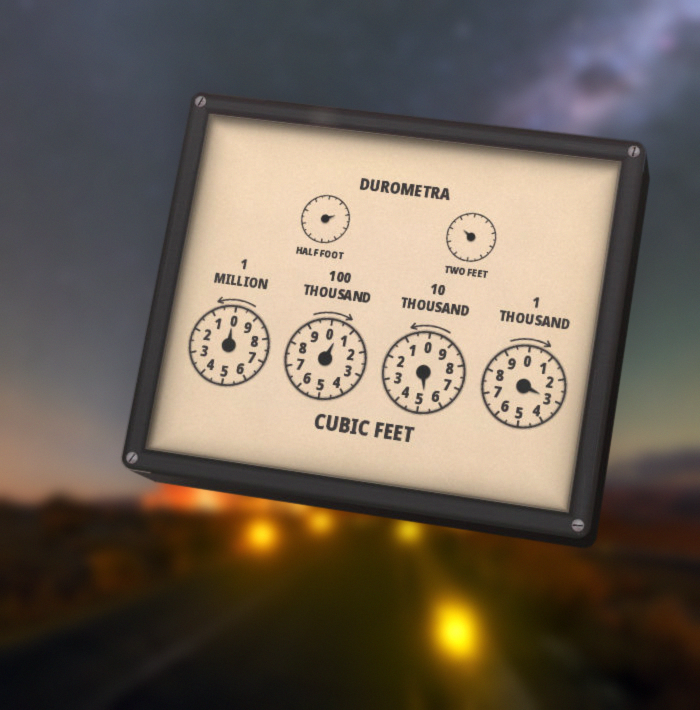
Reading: 5300ft³
